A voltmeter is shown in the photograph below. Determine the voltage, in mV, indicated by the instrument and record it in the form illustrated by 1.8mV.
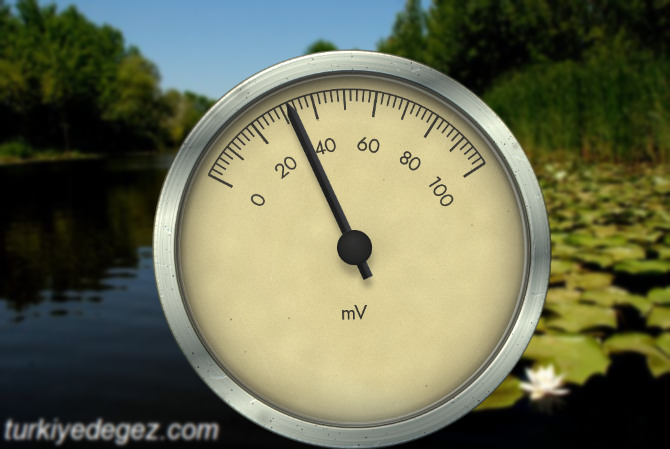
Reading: 32mV
